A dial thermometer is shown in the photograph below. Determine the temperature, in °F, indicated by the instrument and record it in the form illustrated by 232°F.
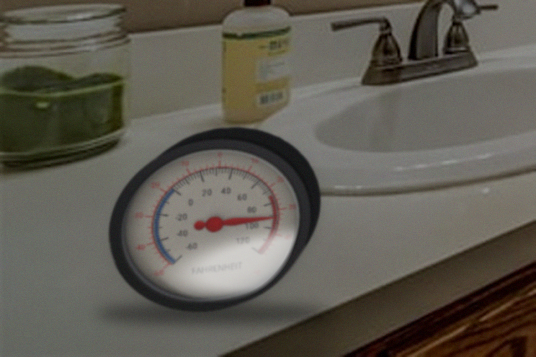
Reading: 90°F
